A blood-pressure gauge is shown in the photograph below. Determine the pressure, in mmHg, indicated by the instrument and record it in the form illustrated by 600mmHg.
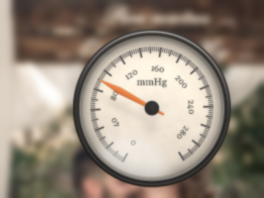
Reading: 90mmHg
